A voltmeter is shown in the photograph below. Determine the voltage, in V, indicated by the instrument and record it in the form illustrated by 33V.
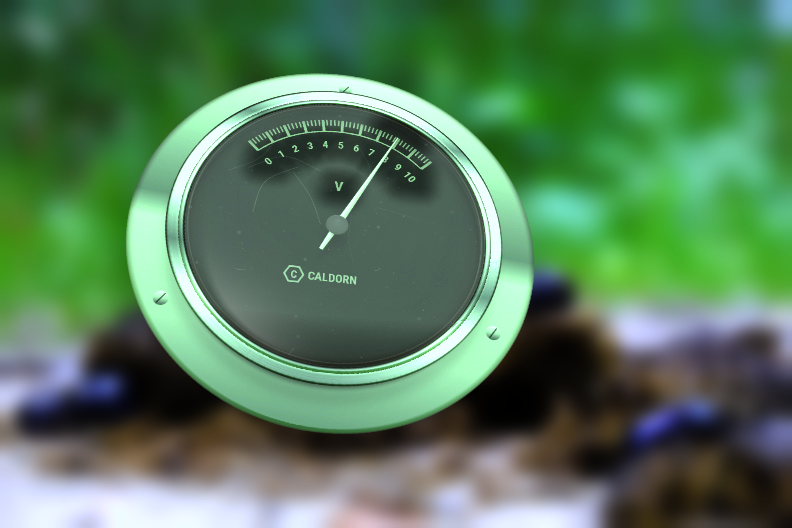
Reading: 8V
